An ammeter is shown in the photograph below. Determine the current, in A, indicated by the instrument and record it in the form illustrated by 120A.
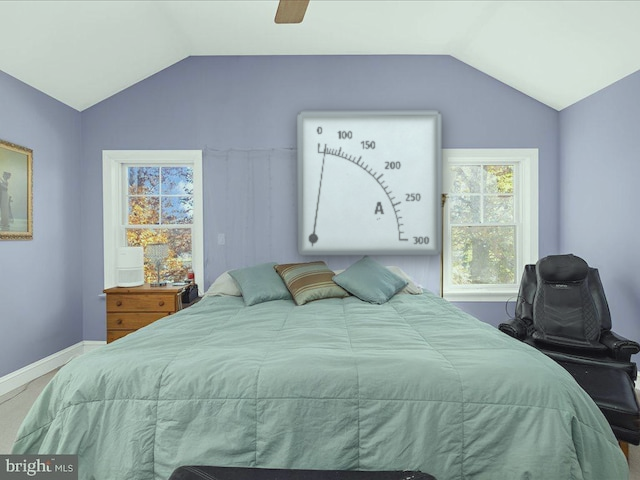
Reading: 50A
